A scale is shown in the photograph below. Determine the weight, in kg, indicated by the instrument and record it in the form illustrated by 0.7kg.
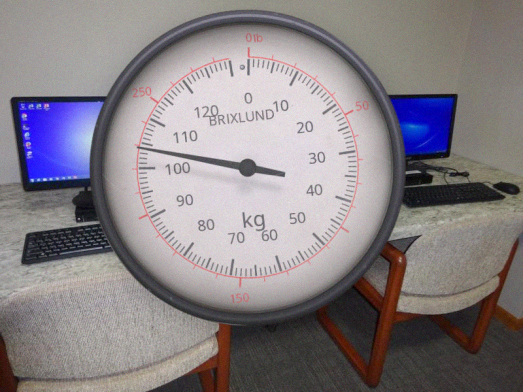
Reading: 104kg
